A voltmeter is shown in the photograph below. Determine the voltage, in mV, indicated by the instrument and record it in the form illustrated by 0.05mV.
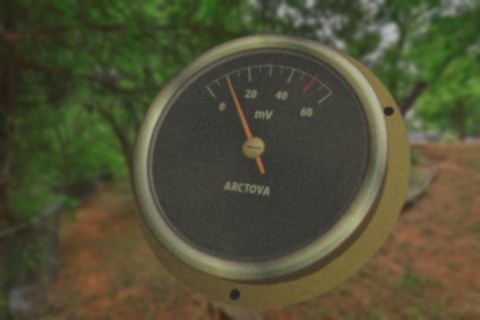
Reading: 10mV
